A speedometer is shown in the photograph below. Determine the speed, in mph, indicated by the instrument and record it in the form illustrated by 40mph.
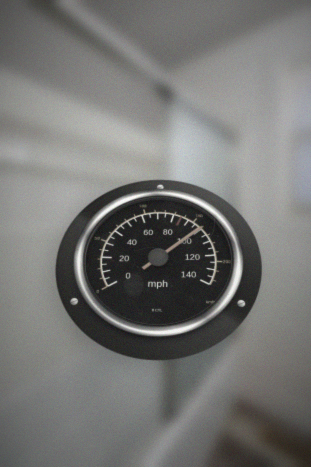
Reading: 100mph
